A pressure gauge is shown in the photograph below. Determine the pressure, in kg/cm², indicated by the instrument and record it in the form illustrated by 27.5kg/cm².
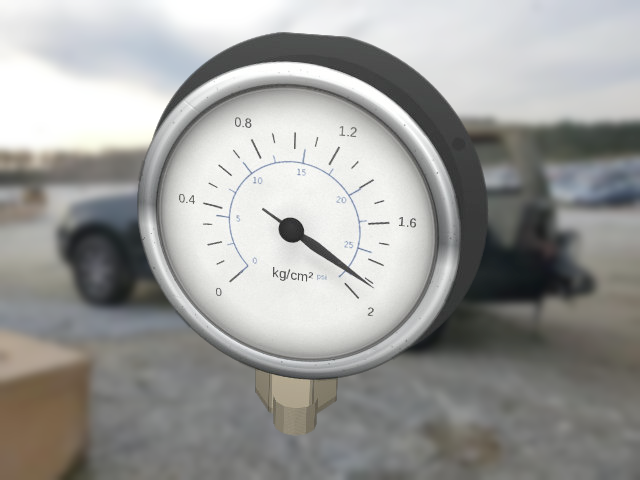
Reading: 1.9kg/cm²
